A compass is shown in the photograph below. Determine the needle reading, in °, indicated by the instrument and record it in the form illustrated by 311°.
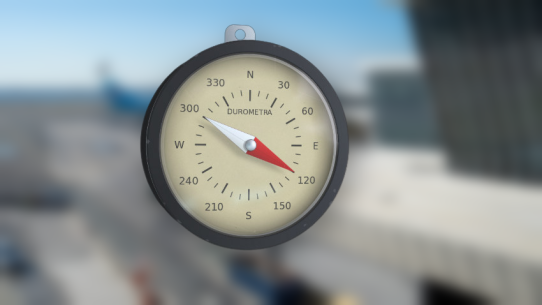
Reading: 120°
